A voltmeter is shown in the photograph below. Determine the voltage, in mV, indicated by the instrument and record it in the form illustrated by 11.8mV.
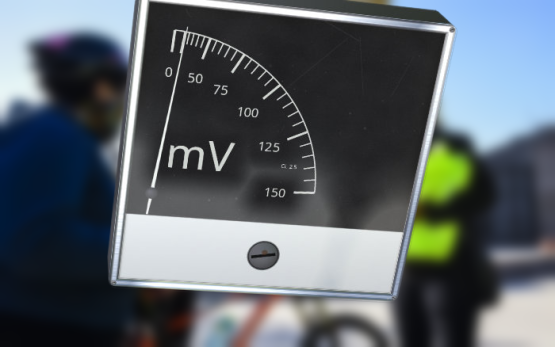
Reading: 25mV
